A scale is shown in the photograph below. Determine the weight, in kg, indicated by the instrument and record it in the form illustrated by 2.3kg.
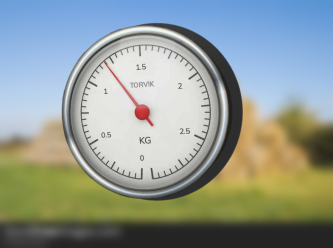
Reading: 1.2kg
